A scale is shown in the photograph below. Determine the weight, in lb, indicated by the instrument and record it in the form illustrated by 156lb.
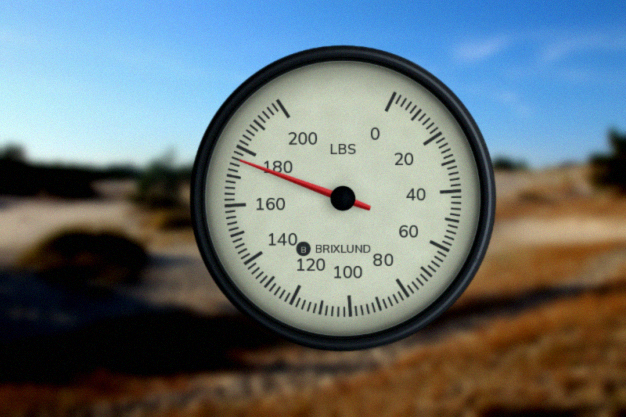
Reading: 176lb
